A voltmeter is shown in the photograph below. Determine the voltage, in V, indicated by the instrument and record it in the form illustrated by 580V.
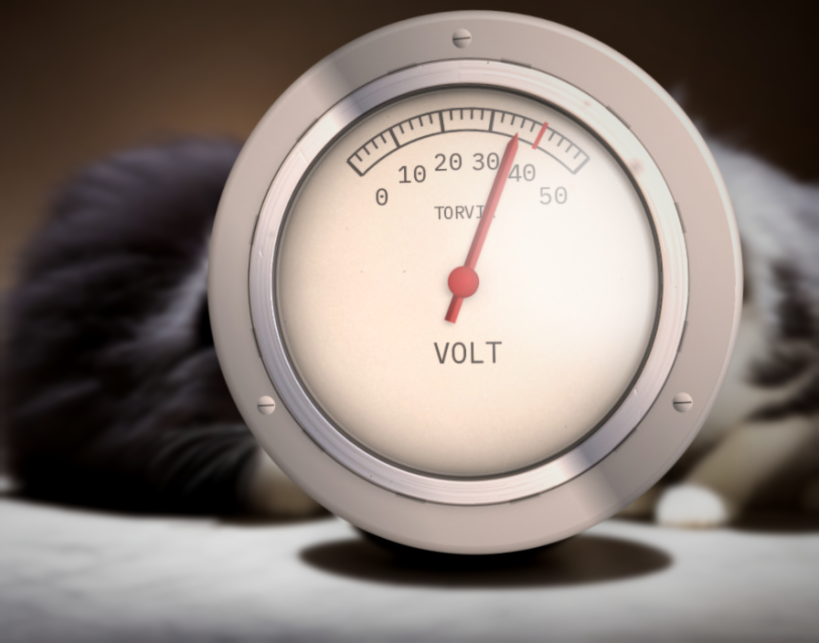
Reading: 36V
